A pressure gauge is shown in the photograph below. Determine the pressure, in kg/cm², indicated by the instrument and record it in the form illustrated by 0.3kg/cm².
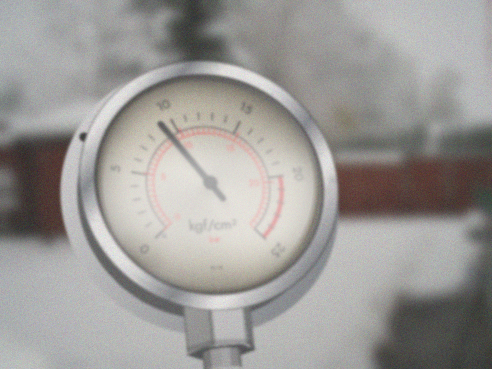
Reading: 9kg/cm²
